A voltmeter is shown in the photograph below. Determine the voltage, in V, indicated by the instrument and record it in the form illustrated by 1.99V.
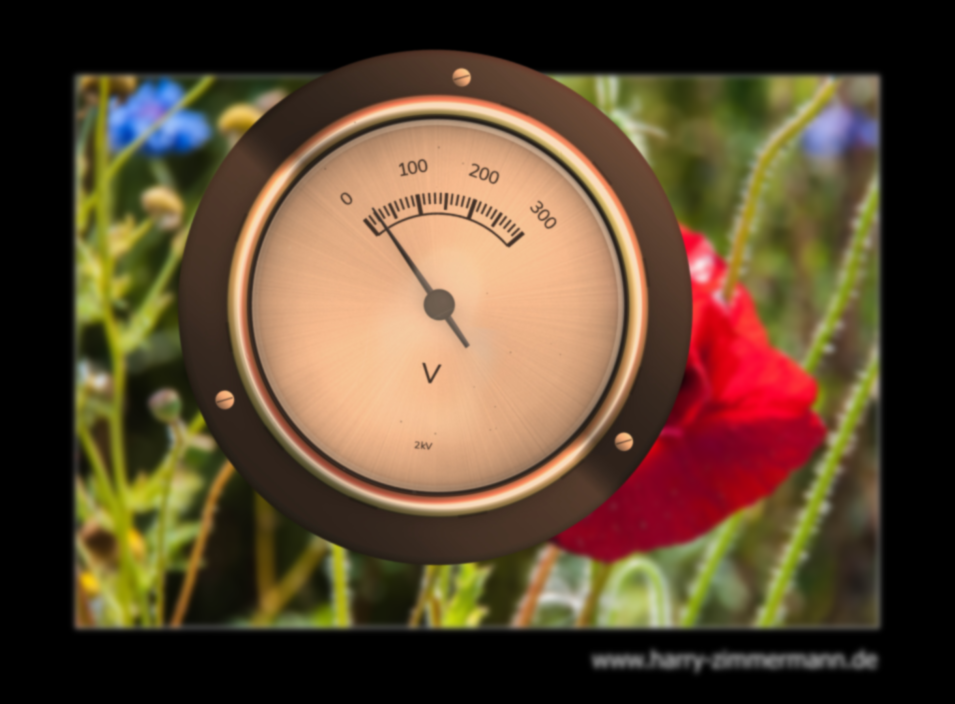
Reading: 20V
